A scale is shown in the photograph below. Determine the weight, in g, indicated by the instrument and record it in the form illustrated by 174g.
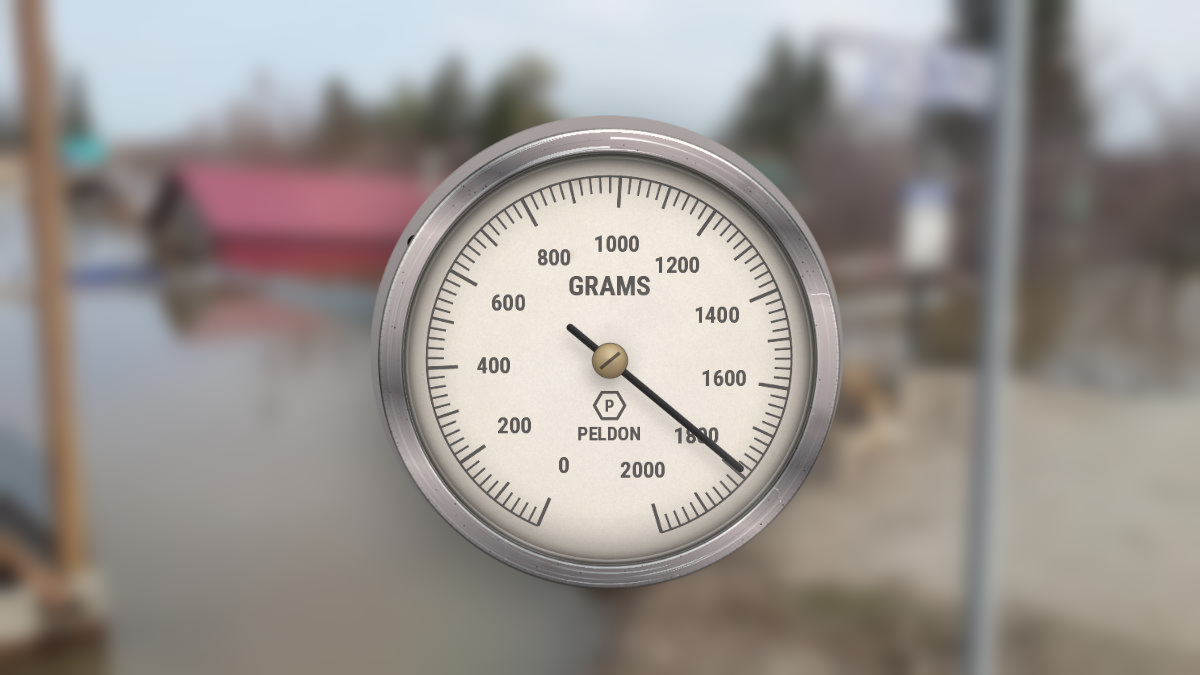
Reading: 1790g
